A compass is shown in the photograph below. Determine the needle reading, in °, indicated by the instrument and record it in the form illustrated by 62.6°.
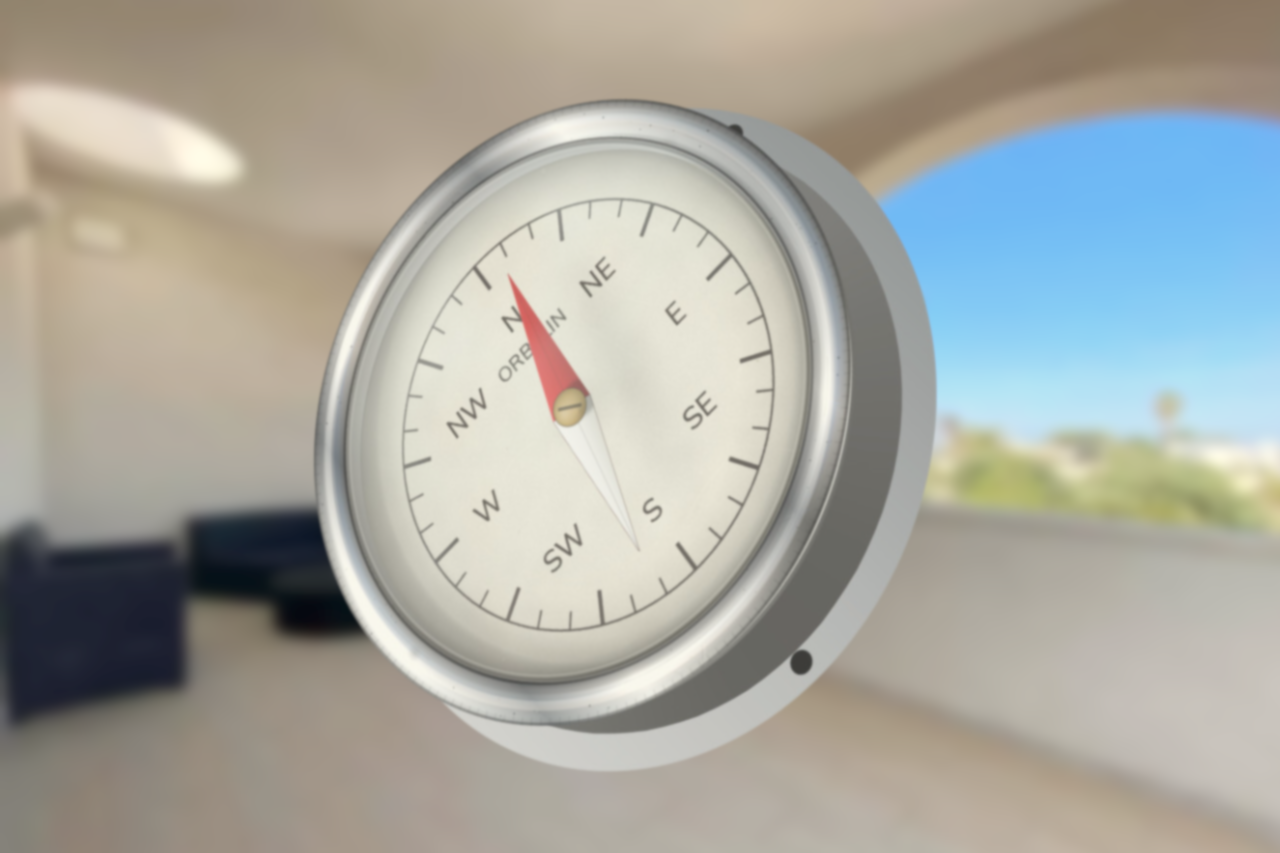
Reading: 10°
